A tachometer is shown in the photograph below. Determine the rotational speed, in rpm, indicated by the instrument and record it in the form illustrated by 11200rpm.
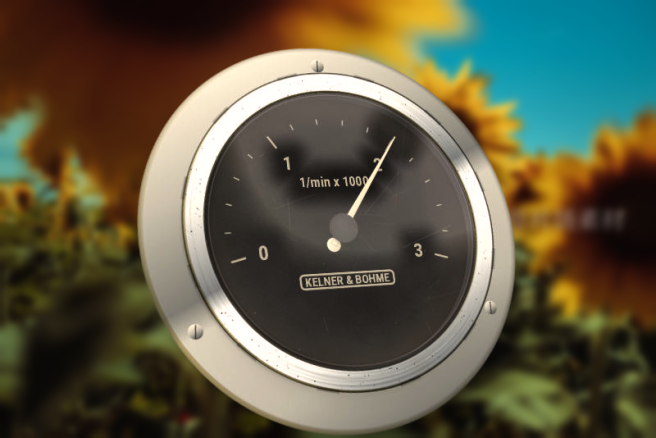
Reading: 2000rpm
